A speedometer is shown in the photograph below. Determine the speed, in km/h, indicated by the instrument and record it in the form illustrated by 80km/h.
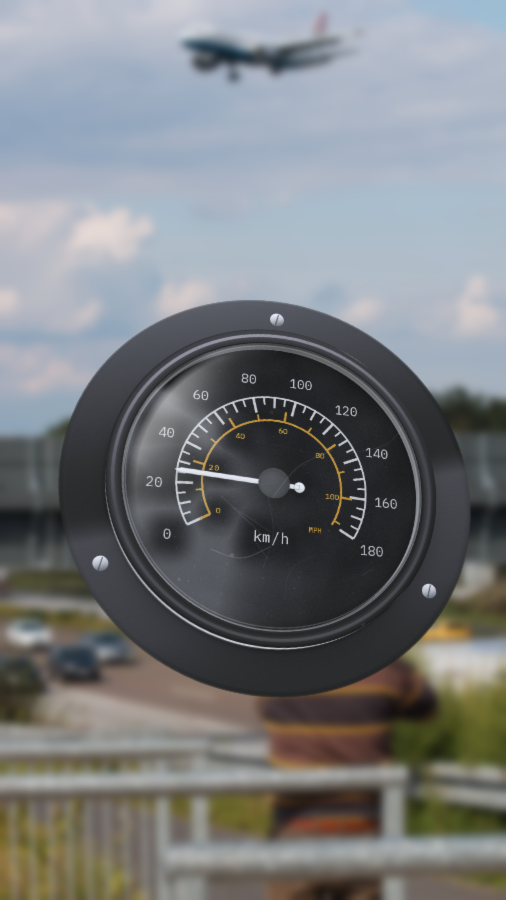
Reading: 25km/h
